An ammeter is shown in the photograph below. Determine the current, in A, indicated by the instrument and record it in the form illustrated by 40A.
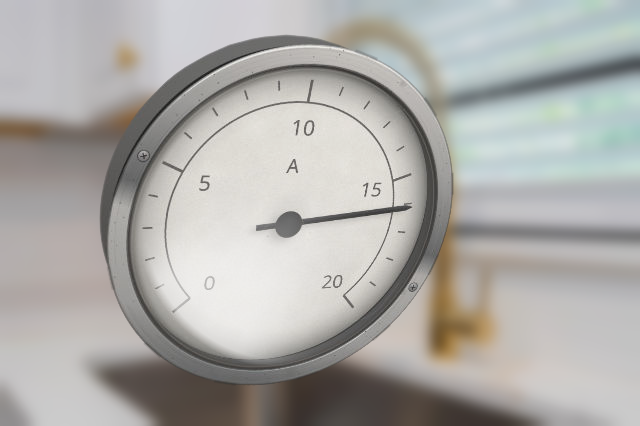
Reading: 16A
